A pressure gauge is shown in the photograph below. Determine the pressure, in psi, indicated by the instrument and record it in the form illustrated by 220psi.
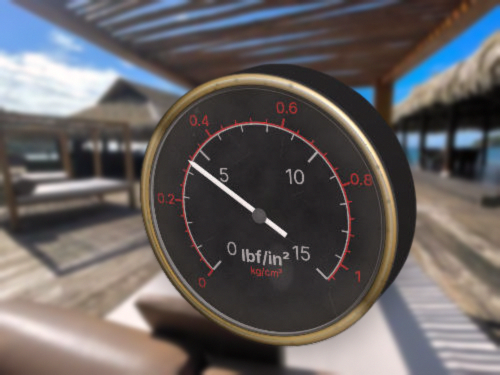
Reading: 4.5psi
